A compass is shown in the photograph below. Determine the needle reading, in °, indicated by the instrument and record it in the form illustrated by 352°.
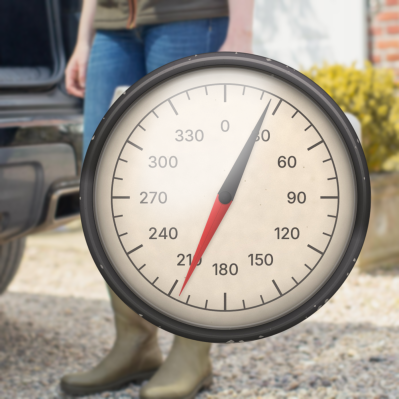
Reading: 205°
